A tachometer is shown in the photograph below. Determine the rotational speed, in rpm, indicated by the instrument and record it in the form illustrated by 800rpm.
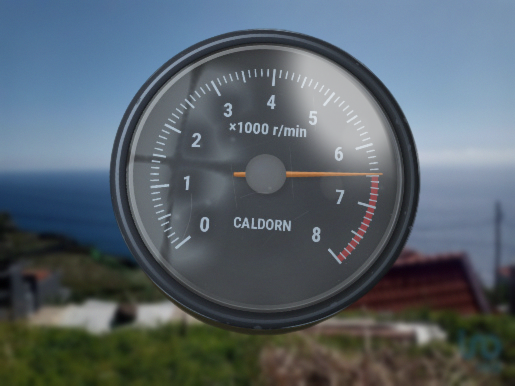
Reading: 6500rpm
